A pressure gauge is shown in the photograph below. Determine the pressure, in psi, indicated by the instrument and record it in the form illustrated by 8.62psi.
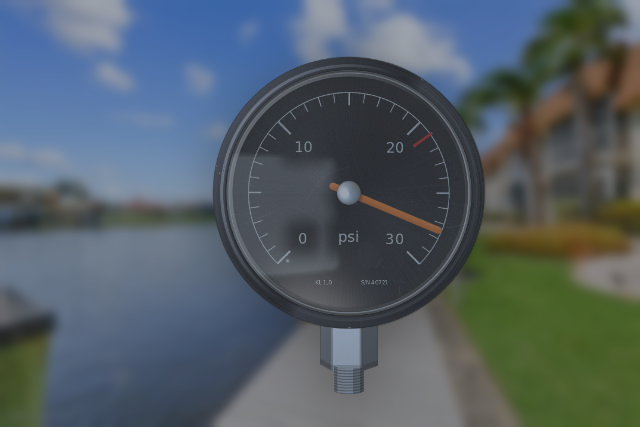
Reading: 27.5psi
